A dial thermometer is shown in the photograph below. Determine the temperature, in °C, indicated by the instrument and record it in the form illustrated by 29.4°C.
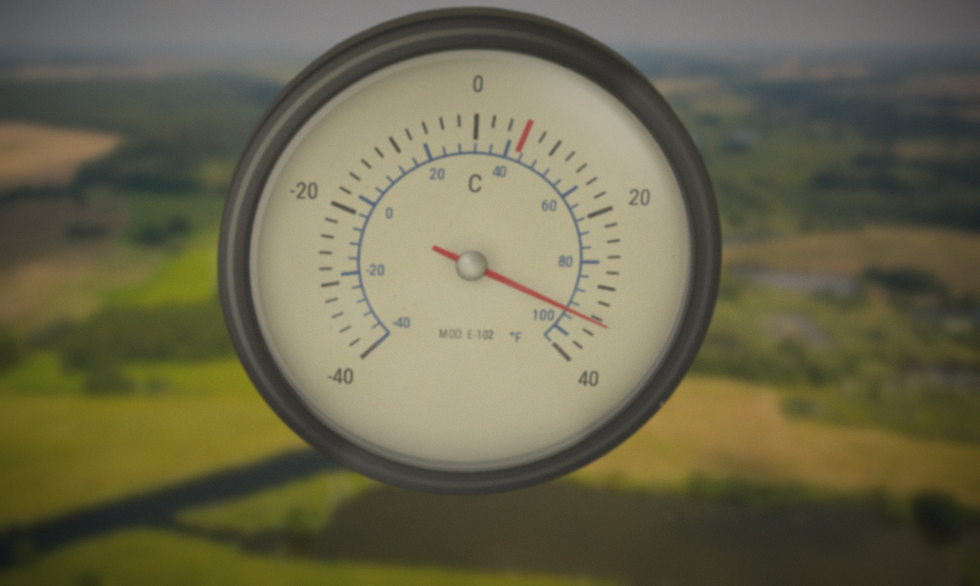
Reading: 34°C
